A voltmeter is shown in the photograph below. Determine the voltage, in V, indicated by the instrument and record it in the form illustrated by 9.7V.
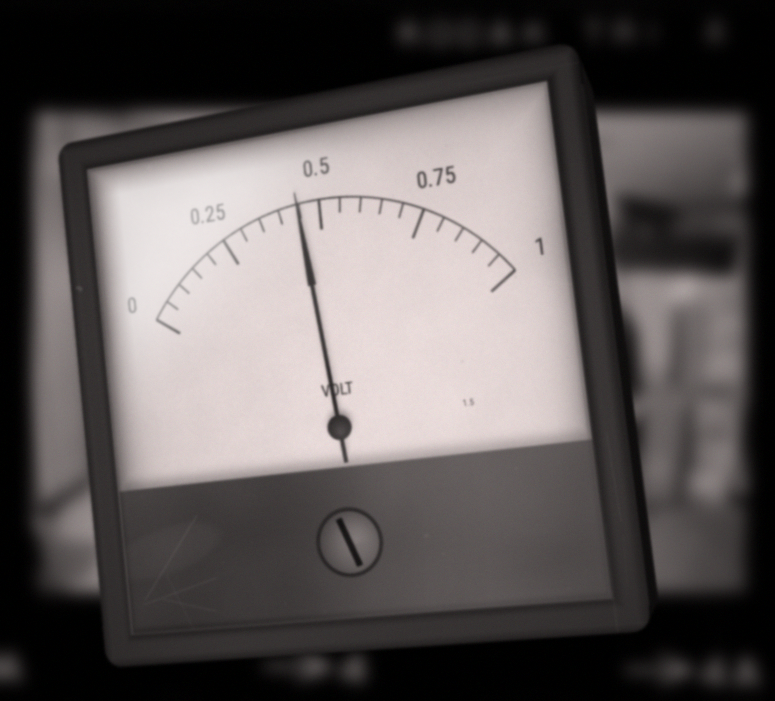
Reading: 0.45V
